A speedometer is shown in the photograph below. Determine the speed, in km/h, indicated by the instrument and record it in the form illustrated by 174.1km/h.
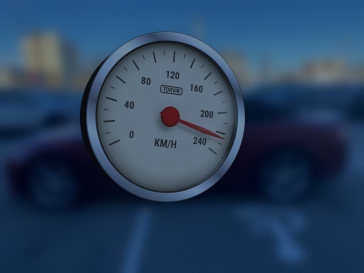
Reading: 225km/h
